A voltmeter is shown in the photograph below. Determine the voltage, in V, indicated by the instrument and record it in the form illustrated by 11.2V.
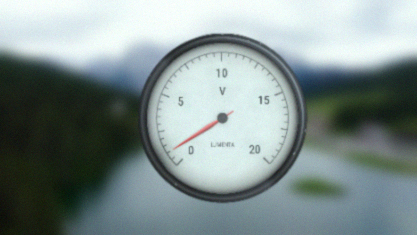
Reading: 1V
